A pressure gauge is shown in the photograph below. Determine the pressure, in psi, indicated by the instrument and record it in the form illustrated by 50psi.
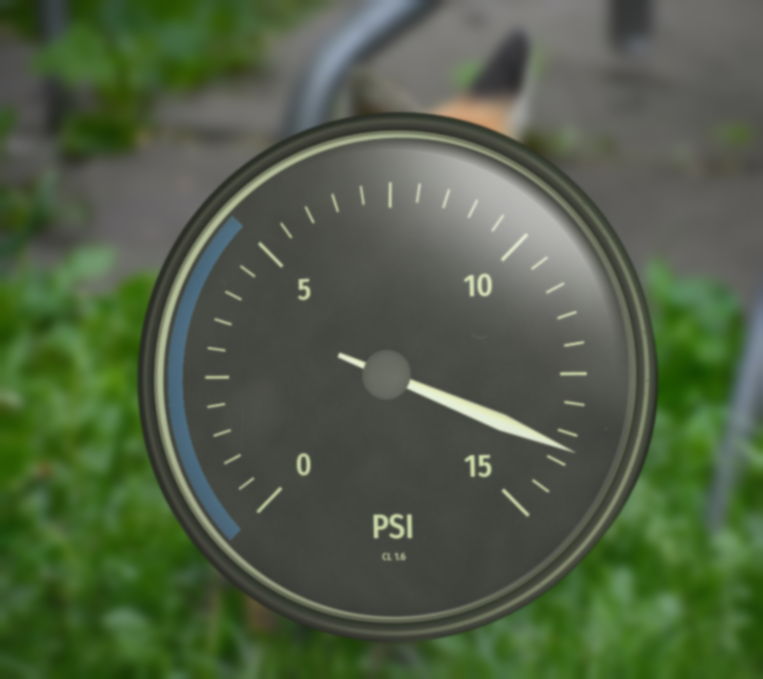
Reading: 13.75psi
